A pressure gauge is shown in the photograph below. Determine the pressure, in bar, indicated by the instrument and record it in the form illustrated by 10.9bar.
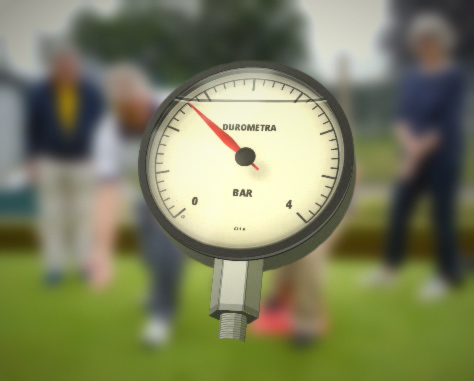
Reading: 1.3bar
